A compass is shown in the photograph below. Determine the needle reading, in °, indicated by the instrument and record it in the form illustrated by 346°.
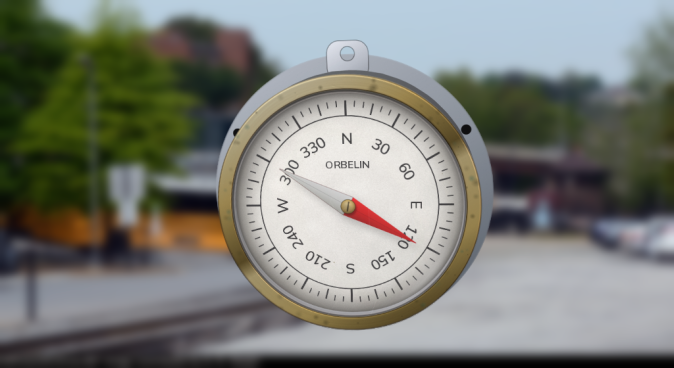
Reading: 120°
